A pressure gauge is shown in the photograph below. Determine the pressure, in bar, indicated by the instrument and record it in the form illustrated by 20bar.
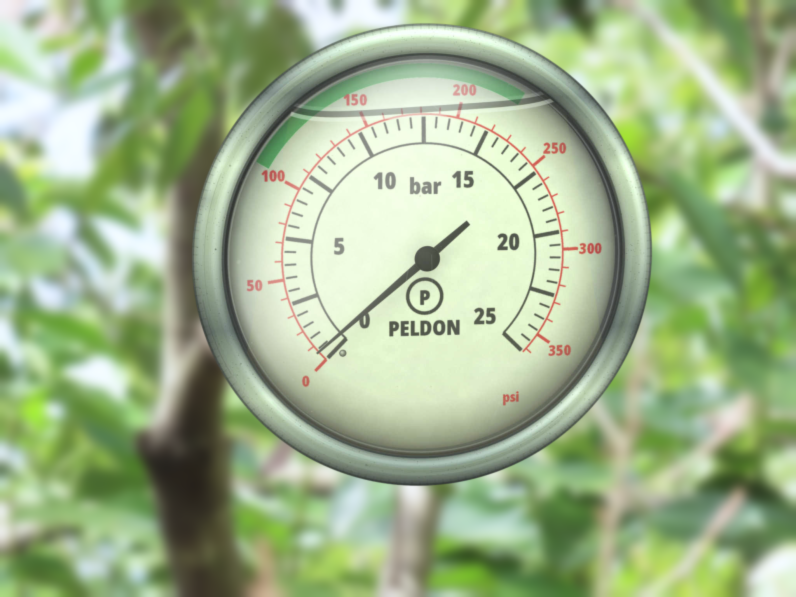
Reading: 0.5bar
